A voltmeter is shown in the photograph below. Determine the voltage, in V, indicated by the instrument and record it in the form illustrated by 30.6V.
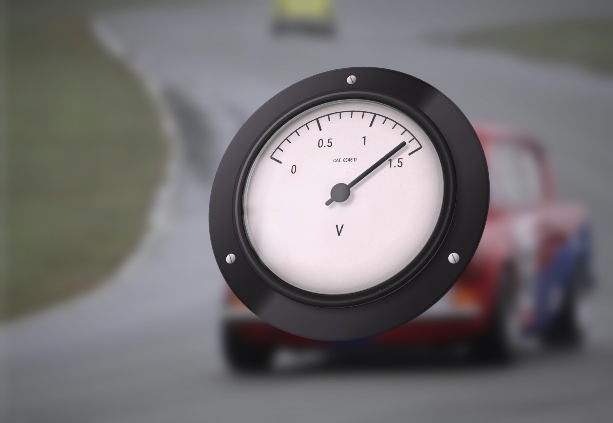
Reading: 1.4V
